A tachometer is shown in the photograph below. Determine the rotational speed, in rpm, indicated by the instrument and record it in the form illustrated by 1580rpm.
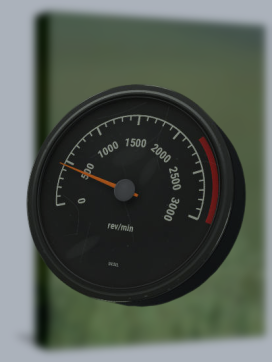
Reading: 450rpm
